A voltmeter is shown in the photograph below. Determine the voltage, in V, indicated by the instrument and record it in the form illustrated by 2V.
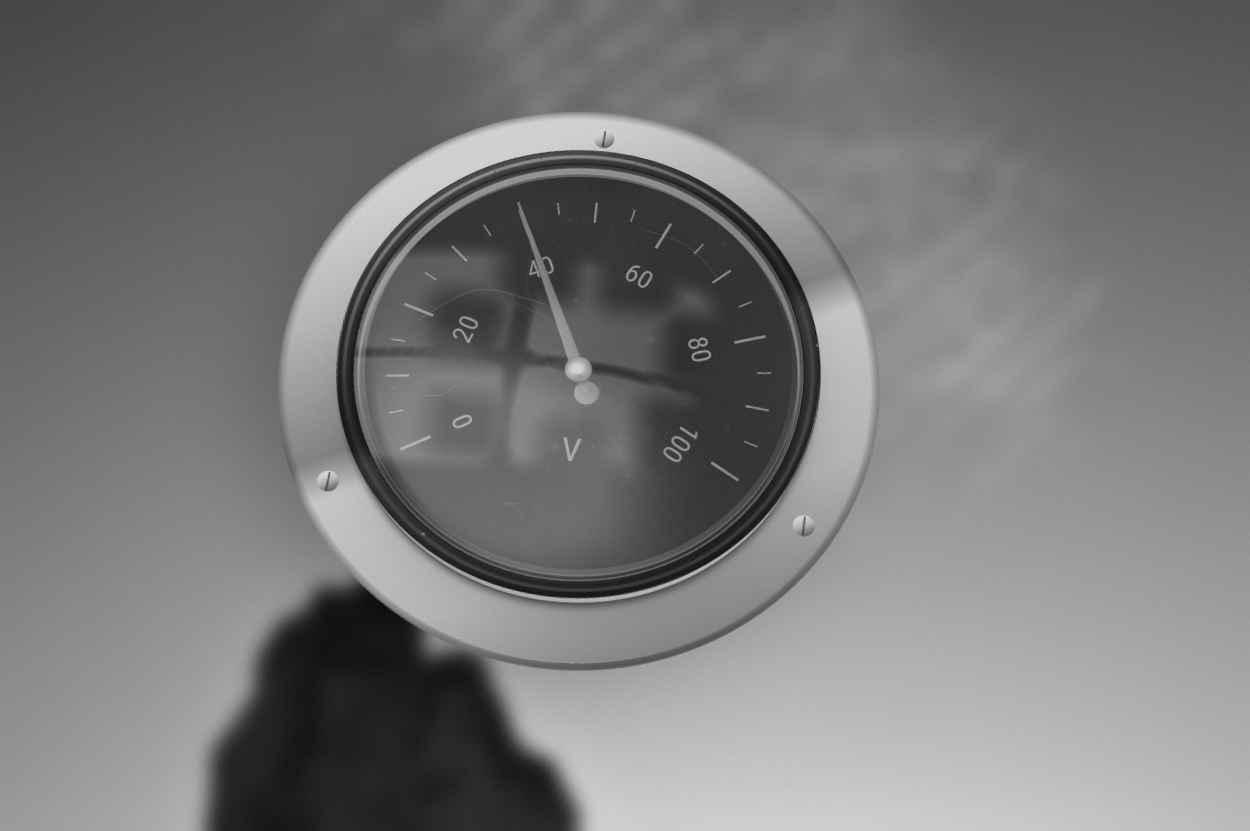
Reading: 40V
